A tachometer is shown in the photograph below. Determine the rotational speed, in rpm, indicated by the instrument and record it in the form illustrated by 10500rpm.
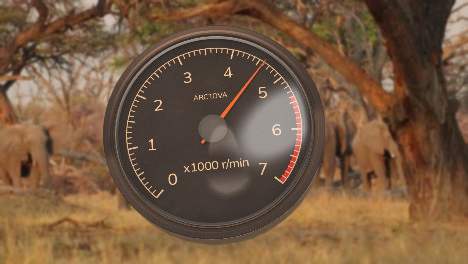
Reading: 4600rpm
